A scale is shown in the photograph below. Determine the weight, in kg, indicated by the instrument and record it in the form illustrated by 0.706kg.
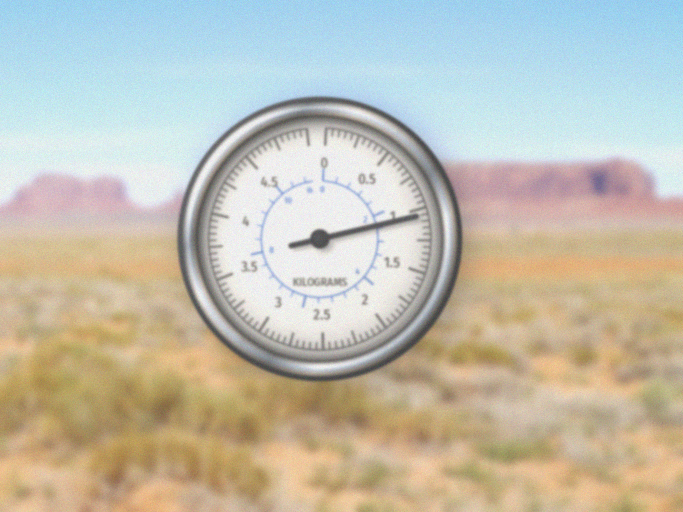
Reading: 1.05kg
